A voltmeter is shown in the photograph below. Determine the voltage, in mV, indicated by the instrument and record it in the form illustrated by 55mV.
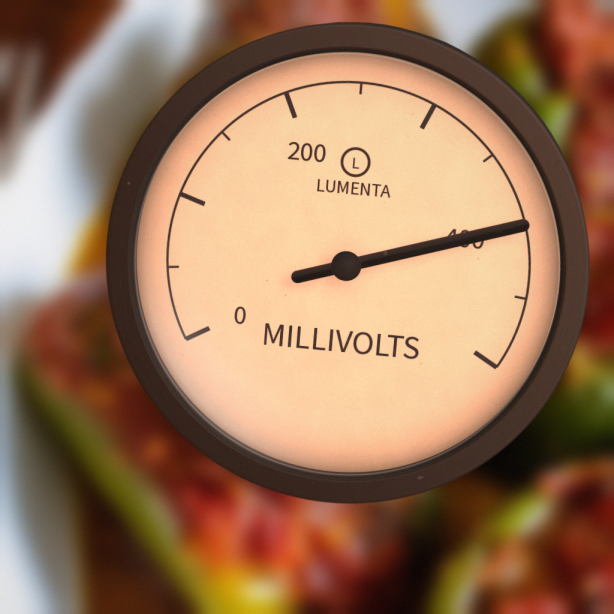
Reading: 400mV
